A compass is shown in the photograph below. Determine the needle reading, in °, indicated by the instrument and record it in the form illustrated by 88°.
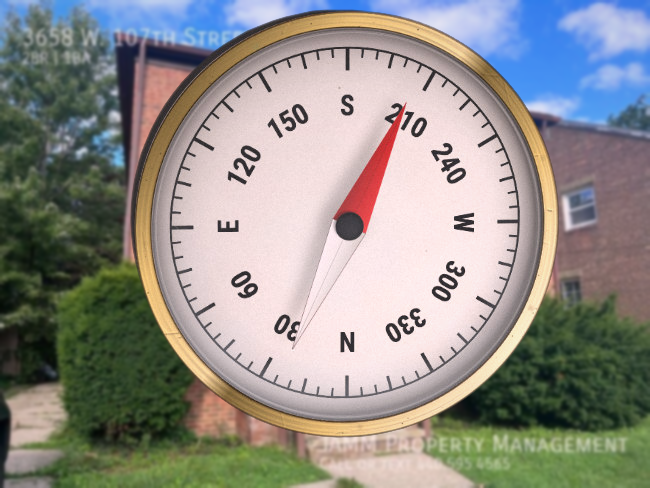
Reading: 205°
